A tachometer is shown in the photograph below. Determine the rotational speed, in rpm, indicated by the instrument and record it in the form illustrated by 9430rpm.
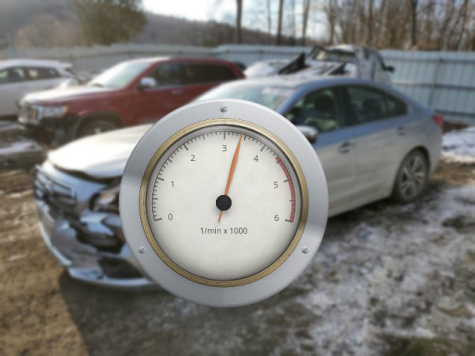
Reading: 3400rpm
